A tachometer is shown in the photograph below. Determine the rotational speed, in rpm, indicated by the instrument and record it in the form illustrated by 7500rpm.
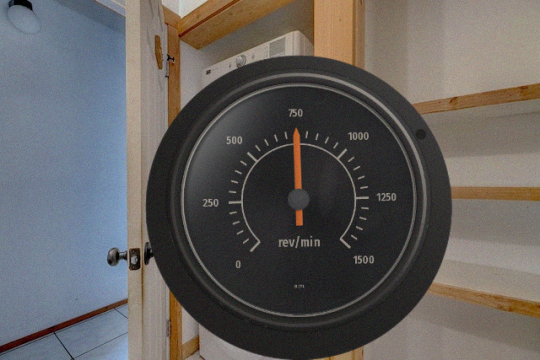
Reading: 750rpm
